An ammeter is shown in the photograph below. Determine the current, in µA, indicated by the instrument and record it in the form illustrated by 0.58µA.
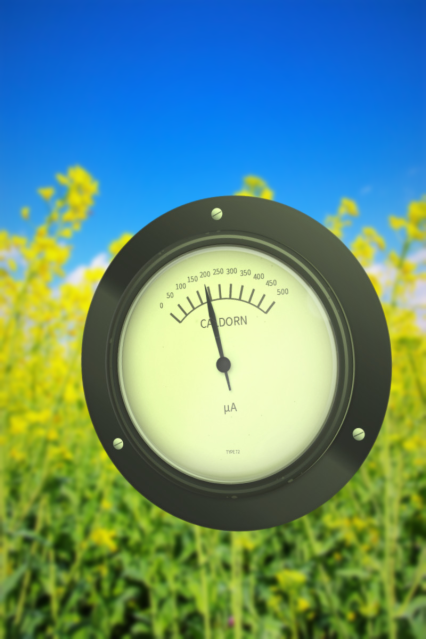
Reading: 200µA
